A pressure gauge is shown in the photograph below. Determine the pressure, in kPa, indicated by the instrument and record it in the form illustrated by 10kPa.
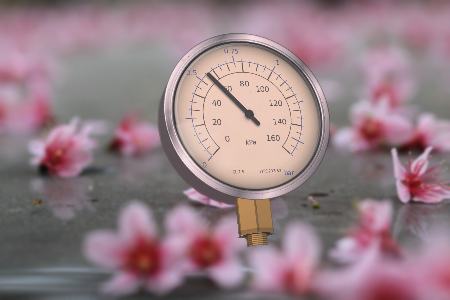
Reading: 55kPa
